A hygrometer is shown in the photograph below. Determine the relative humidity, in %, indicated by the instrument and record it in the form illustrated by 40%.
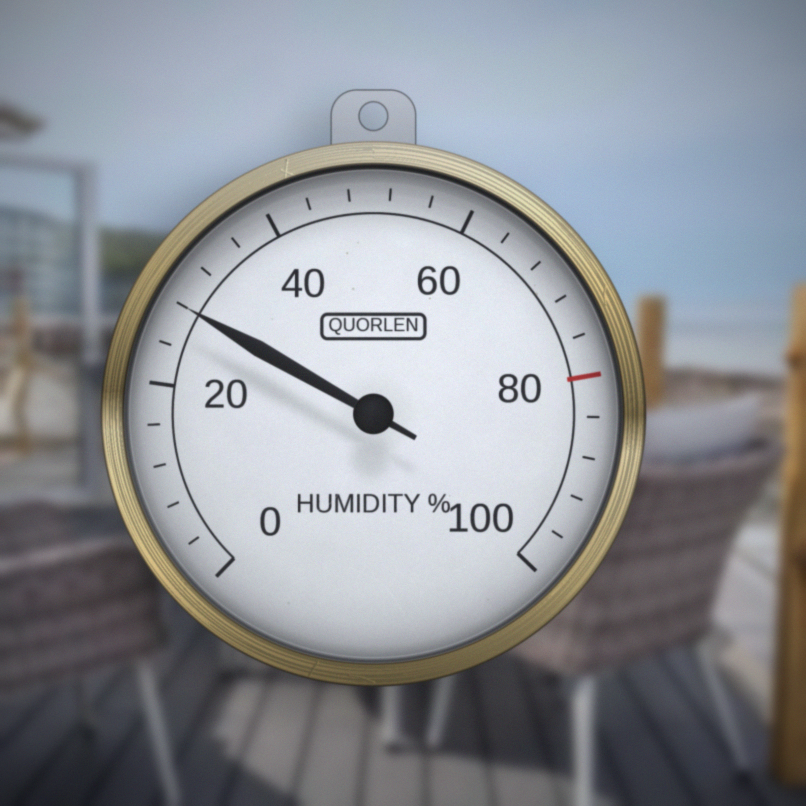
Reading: 28%
